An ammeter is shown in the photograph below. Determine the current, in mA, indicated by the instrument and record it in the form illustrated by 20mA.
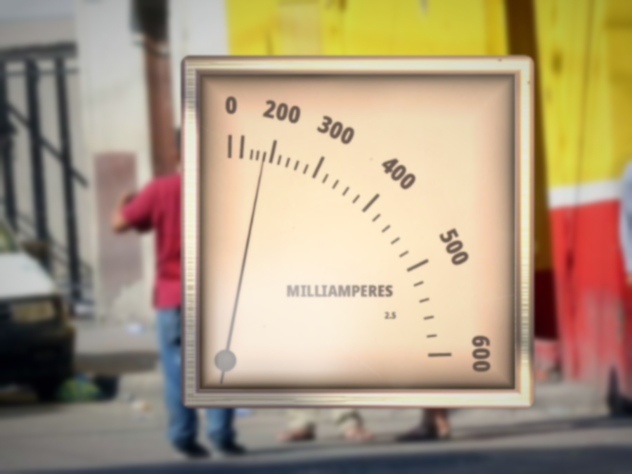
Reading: 180mA
